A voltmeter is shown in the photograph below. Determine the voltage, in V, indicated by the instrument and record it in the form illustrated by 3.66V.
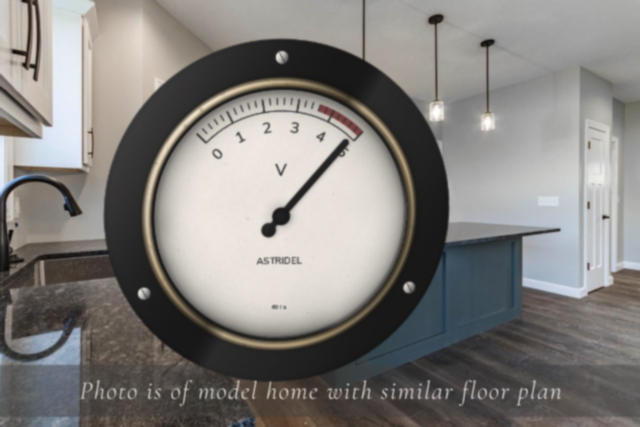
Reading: 4.8V
